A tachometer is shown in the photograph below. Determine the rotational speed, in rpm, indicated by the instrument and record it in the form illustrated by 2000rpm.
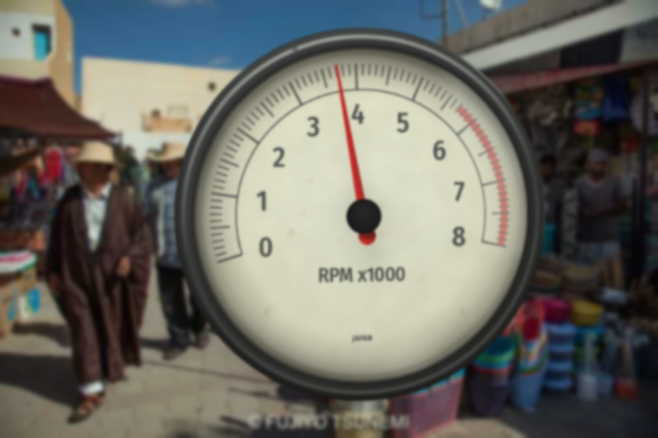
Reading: 3700rpm
